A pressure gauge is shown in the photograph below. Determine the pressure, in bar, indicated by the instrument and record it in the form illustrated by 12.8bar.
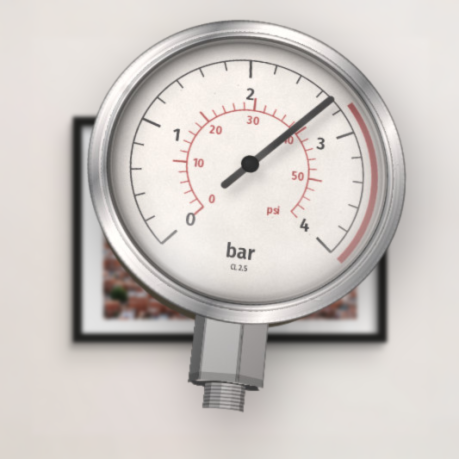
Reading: 2.7bar
